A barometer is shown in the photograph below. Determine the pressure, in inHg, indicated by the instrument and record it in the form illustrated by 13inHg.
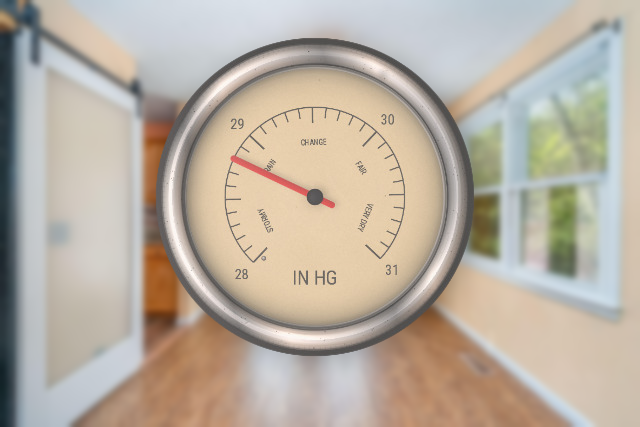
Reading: 28.8inHg
